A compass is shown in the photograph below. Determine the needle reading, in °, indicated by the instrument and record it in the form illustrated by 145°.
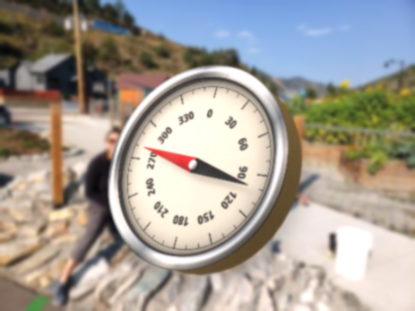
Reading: 280°
